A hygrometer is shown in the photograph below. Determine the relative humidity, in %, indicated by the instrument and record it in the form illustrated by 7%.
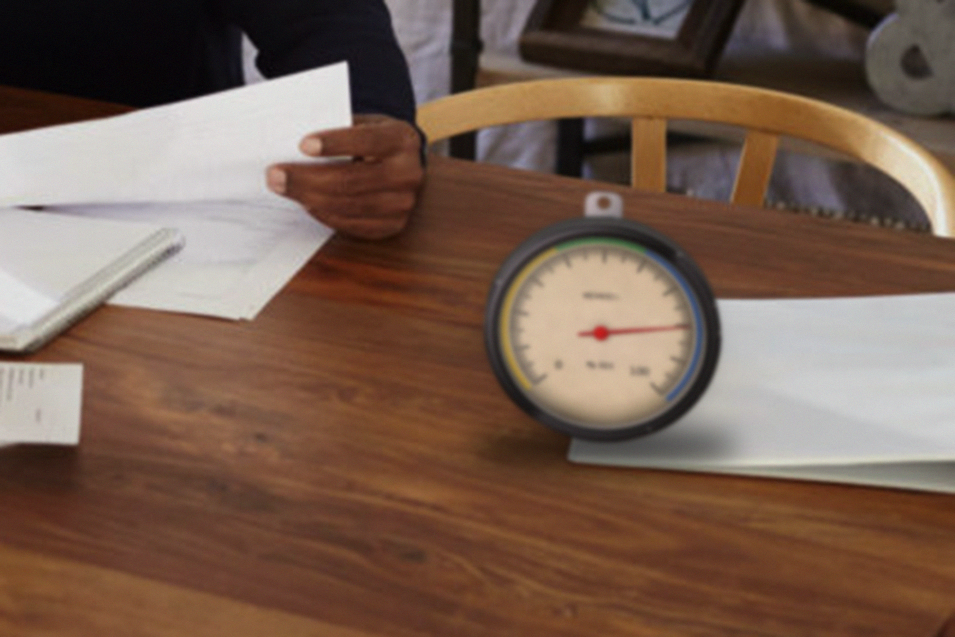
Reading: 80%
